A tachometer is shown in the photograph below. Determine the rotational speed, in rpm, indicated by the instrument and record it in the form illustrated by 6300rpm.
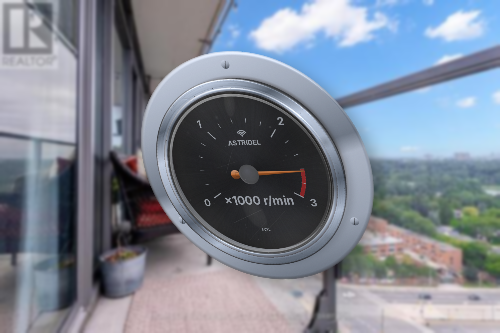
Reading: 2600rpm
